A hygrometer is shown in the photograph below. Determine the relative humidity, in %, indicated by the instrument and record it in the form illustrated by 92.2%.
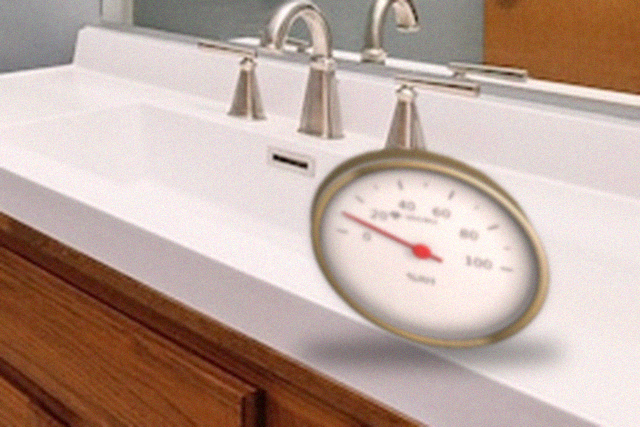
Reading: 10%
